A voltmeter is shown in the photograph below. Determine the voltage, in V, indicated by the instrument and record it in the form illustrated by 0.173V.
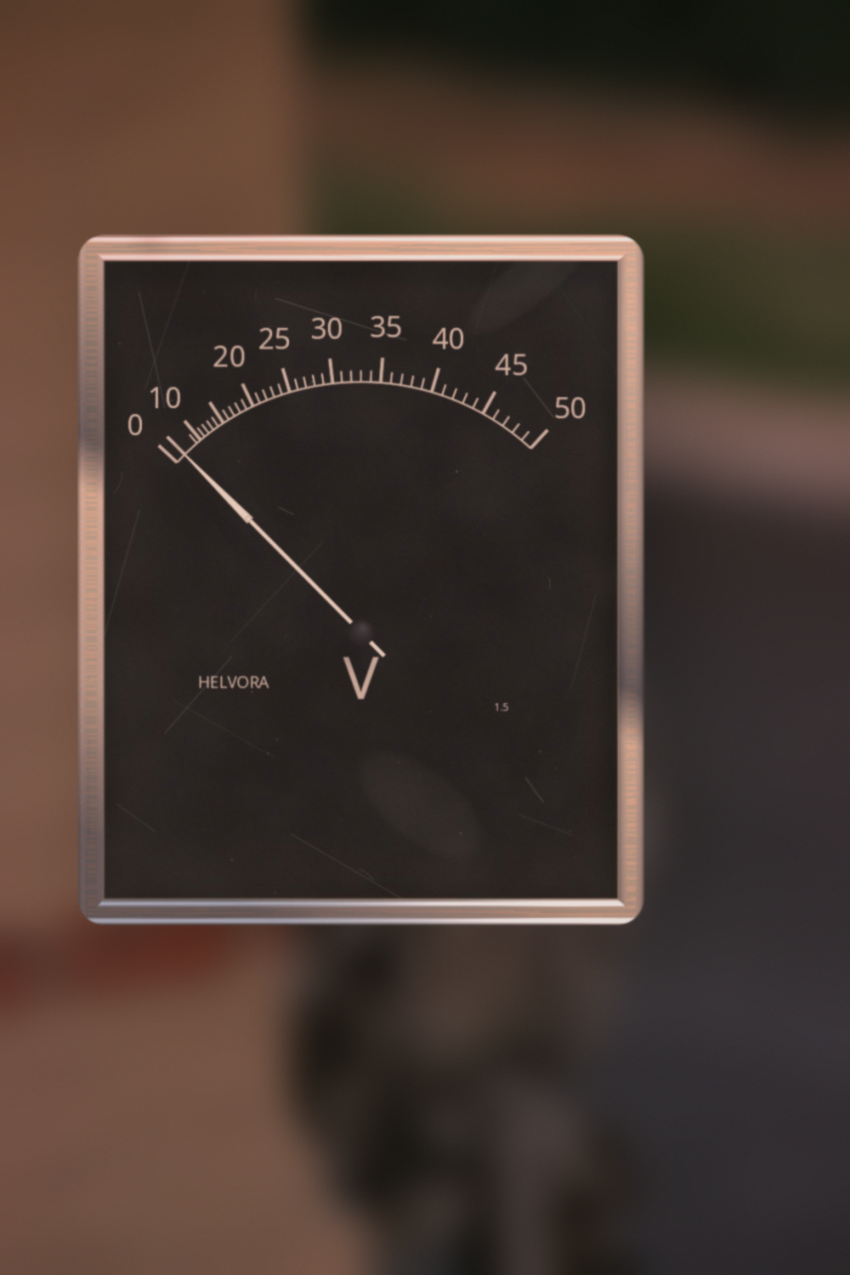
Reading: 5V
